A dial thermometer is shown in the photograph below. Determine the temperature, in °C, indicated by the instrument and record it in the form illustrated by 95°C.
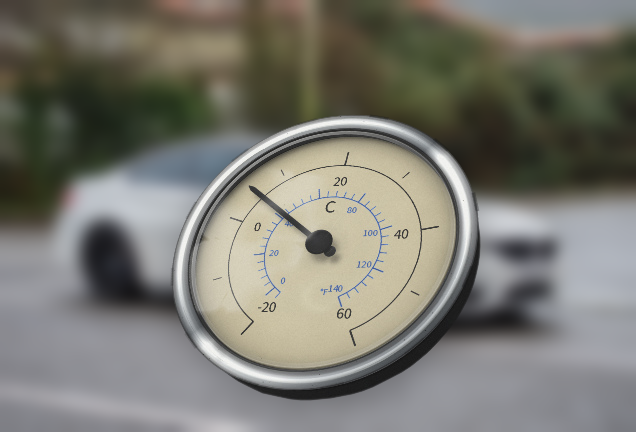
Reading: 5°C
